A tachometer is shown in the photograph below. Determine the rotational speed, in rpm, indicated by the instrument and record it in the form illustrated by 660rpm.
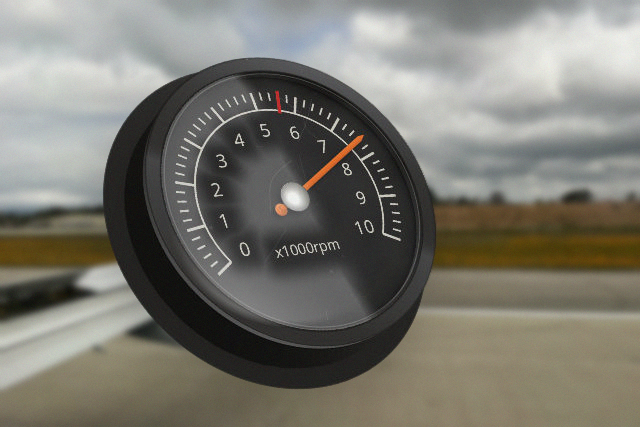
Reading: 7600rpm
